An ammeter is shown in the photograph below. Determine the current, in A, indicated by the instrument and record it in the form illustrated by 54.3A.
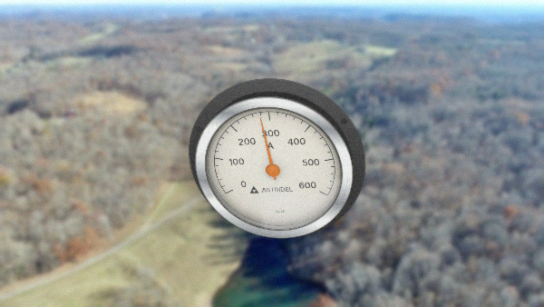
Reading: 280A
